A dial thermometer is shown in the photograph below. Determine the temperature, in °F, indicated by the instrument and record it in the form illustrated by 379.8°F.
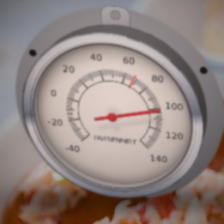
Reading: 100°F
